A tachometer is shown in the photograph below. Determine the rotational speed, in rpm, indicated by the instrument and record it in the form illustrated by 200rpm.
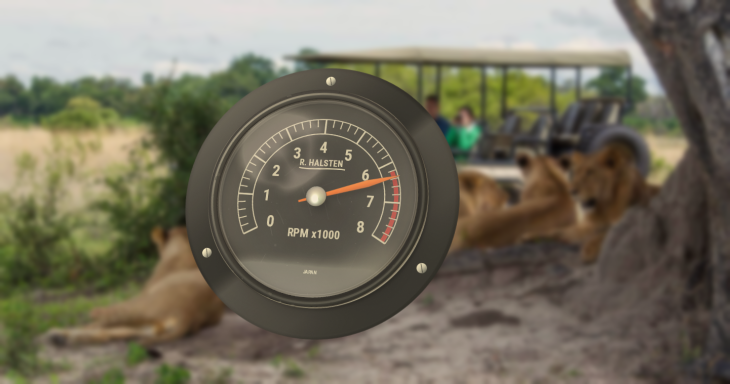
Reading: 6400rpm
